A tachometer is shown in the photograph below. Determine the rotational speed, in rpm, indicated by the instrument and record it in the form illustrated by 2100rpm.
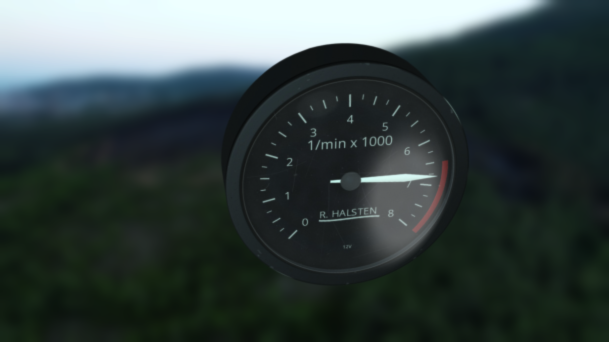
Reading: 6750rpm
